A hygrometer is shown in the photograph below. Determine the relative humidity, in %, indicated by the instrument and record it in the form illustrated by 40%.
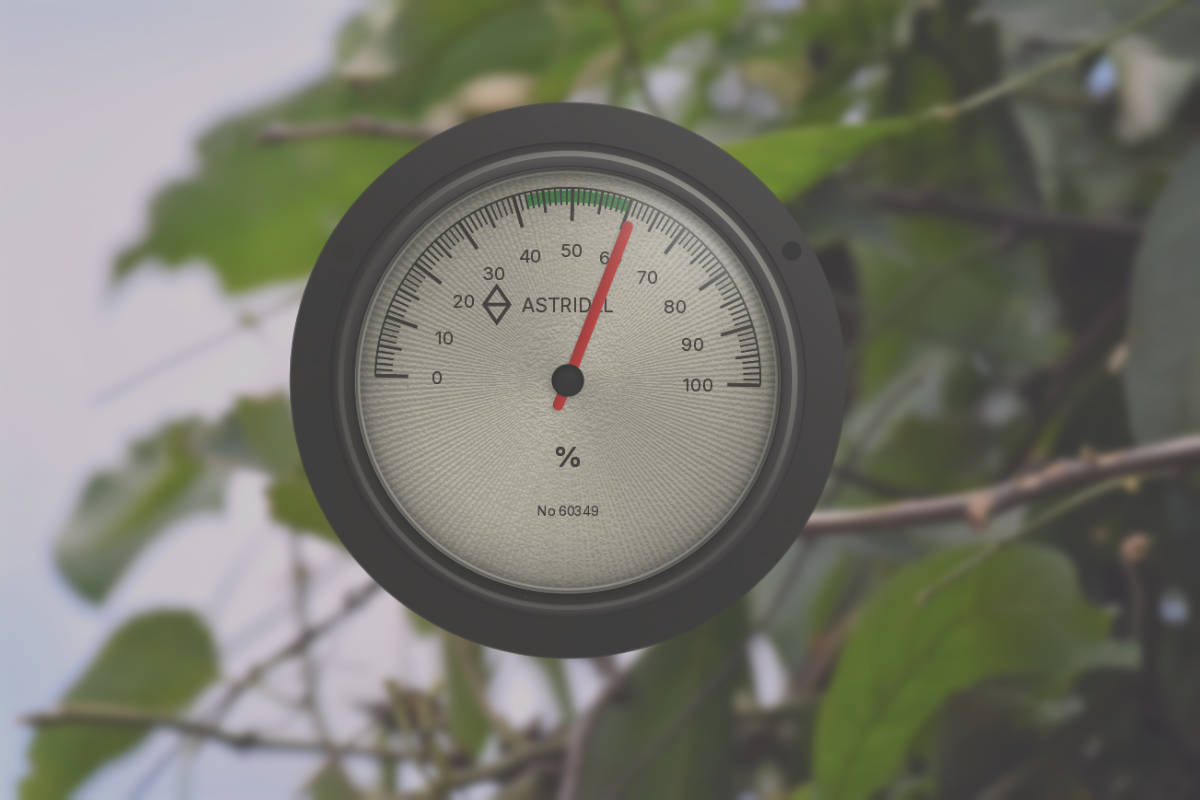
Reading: 61%
